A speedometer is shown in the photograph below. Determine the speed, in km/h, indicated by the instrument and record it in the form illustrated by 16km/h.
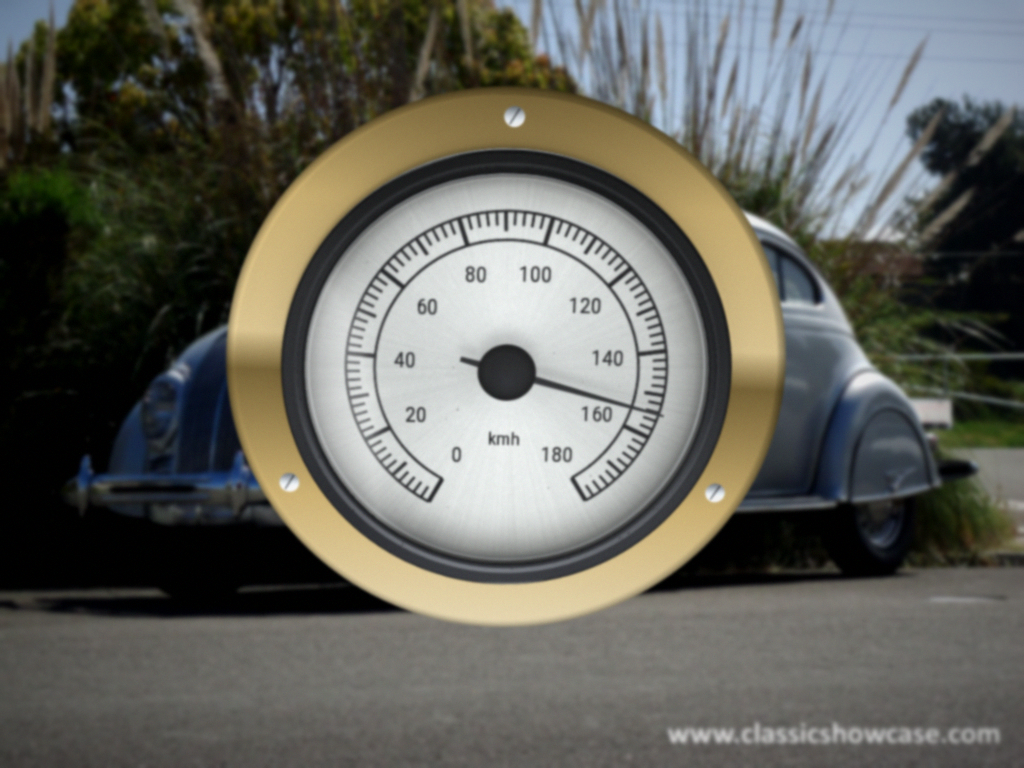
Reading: 154km/h
